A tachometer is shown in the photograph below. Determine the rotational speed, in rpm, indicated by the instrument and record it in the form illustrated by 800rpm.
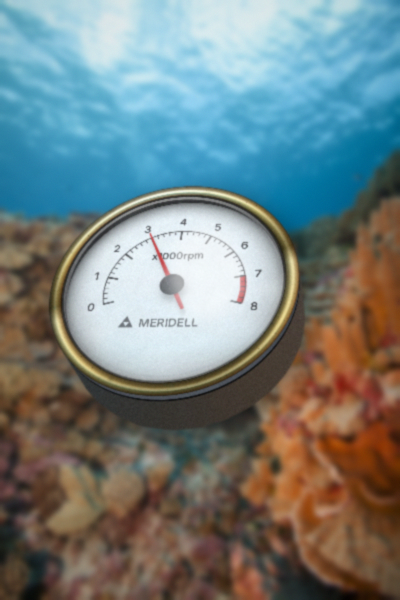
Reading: 3000rpm
